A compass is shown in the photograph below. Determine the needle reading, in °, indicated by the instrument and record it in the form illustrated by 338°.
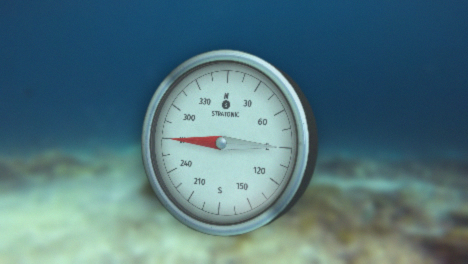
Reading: 270°
